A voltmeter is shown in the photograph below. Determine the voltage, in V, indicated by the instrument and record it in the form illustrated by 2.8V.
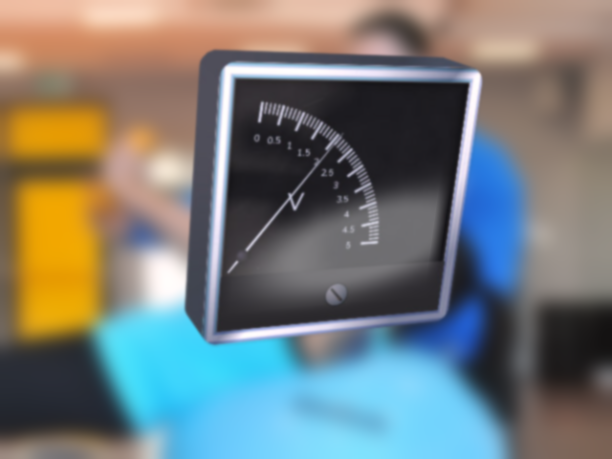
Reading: 2V
